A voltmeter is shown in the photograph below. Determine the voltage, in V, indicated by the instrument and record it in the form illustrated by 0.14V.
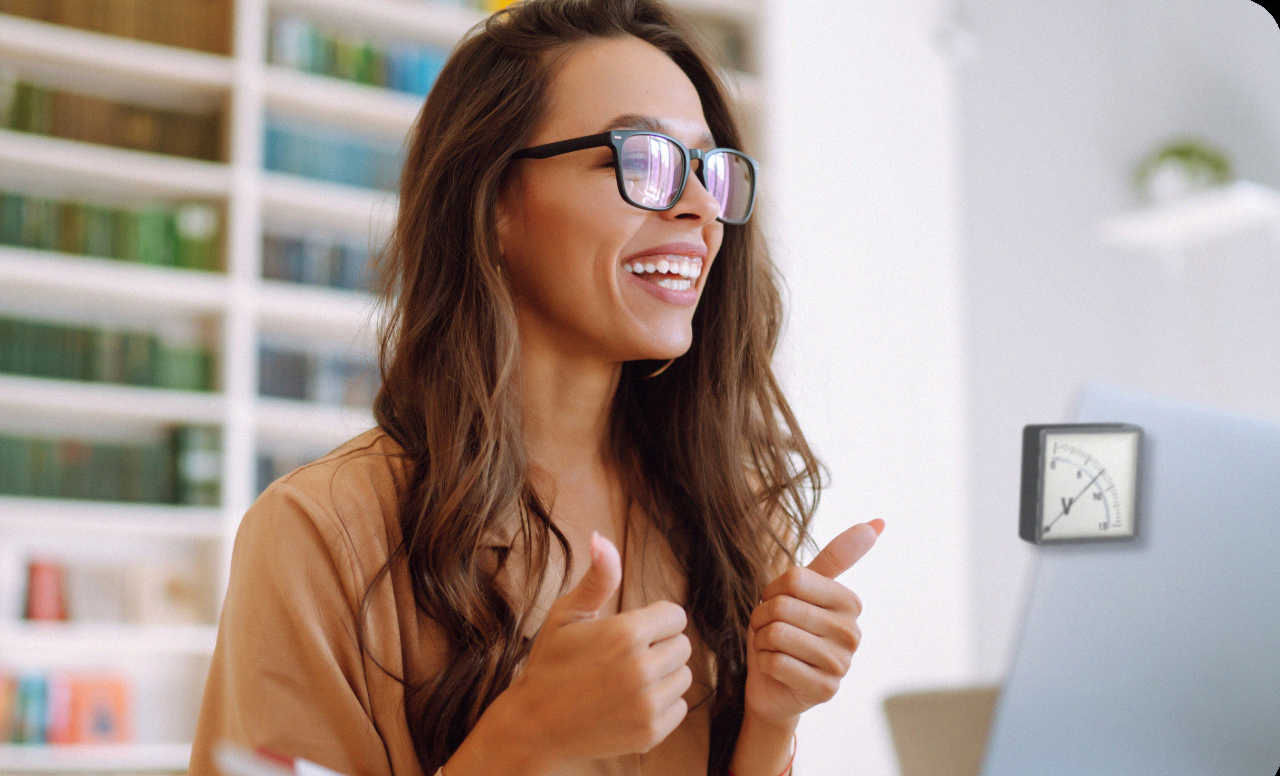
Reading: 7.5V
